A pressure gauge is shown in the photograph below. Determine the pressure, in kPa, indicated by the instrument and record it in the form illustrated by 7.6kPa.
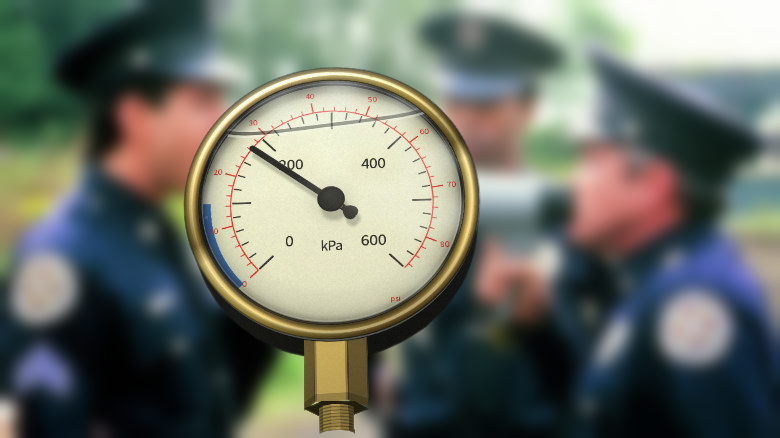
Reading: 180kPa
